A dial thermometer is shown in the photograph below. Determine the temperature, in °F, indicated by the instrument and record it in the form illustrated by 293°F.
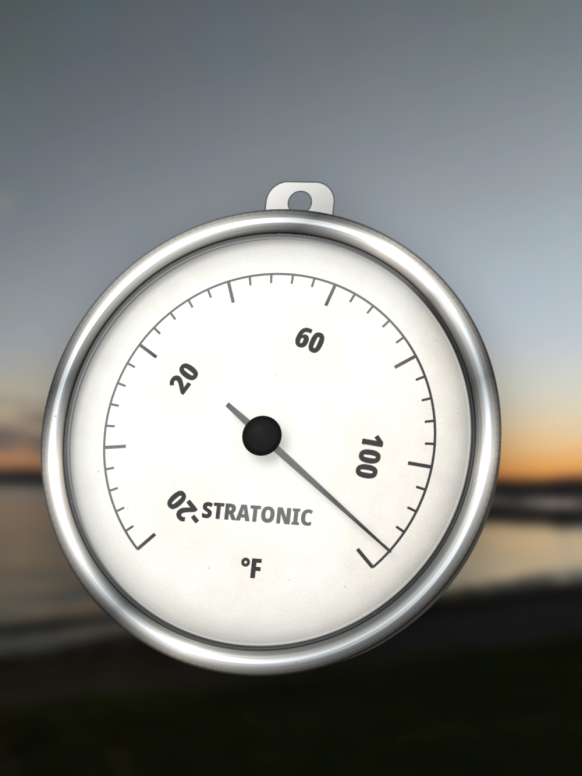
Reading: 116°F
